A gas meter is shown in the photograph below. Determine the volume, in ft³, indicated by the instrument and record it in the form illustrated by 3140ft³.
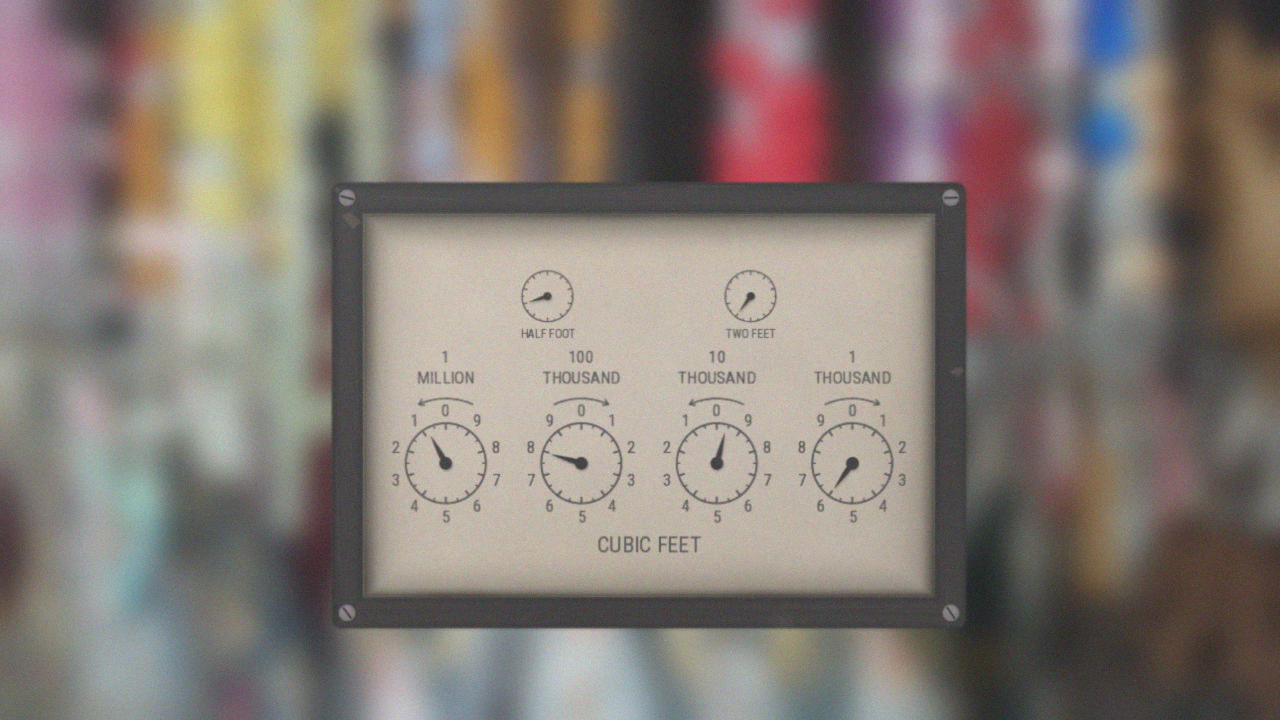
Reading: 79600ft³
